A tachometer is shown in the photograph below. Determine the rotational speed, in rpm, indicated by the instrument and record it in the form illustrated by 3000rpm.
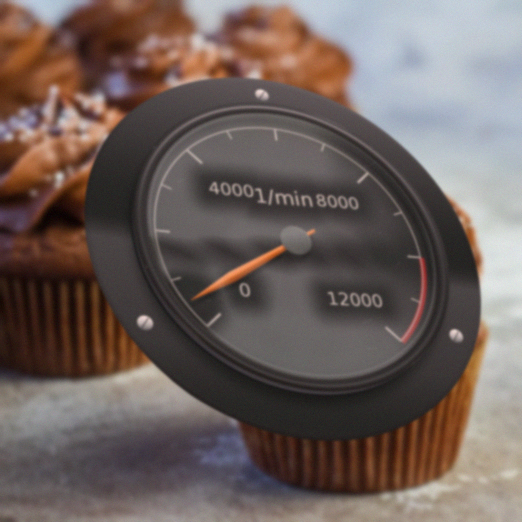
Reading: 500rpm
